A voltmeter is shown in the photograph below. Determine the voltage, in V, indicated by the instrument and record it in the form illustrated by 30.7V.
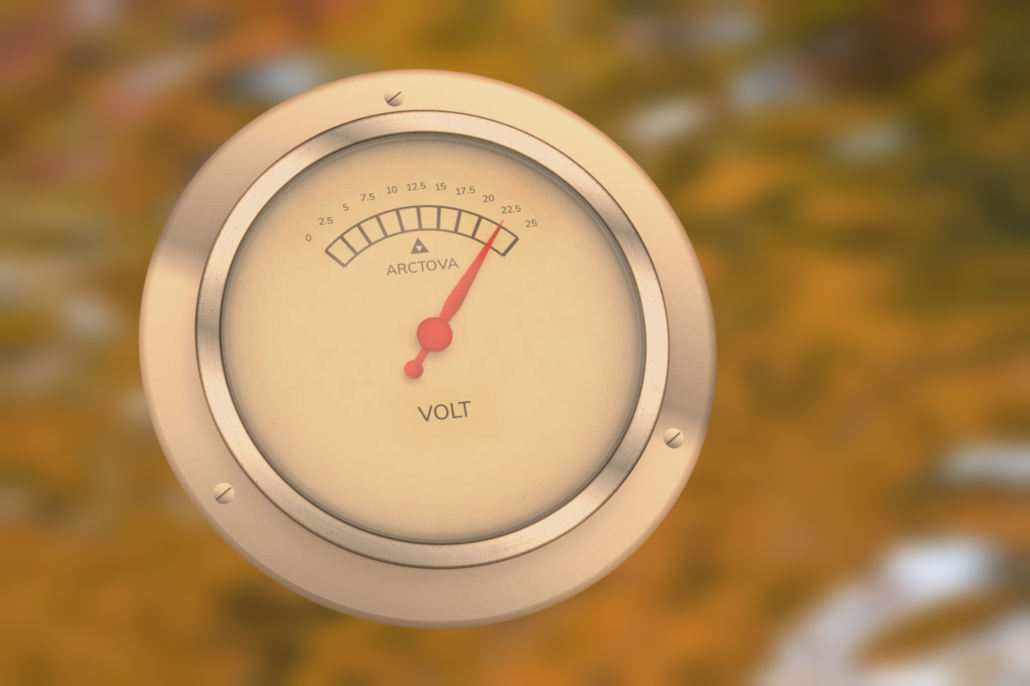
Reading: 22.5V
